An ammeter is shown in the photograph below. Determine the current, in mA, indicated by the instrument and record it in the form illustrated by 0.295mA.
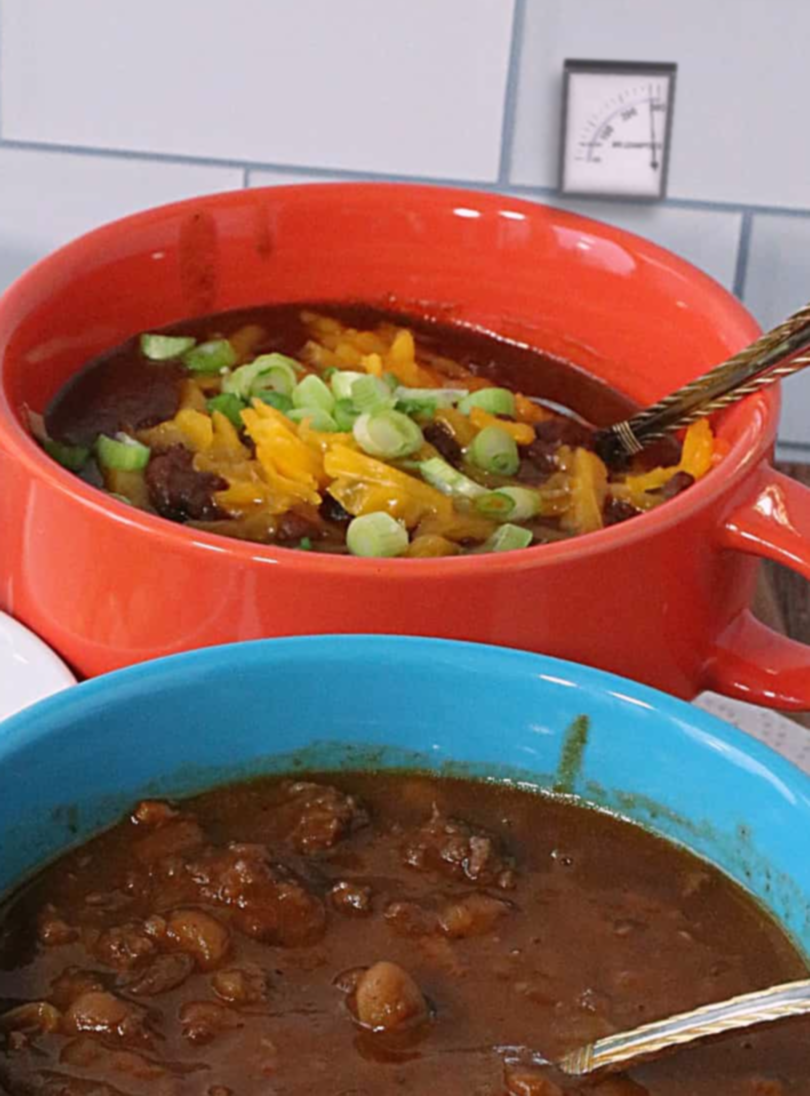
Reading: 280mA
